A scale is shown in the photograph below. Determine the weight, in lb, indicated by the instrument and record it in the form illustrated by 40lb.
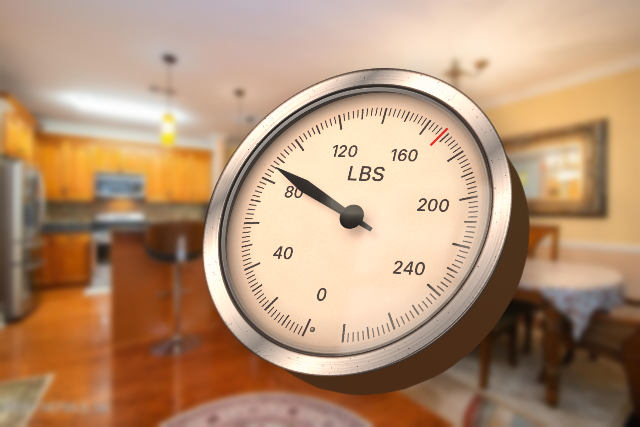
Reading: 86lb
